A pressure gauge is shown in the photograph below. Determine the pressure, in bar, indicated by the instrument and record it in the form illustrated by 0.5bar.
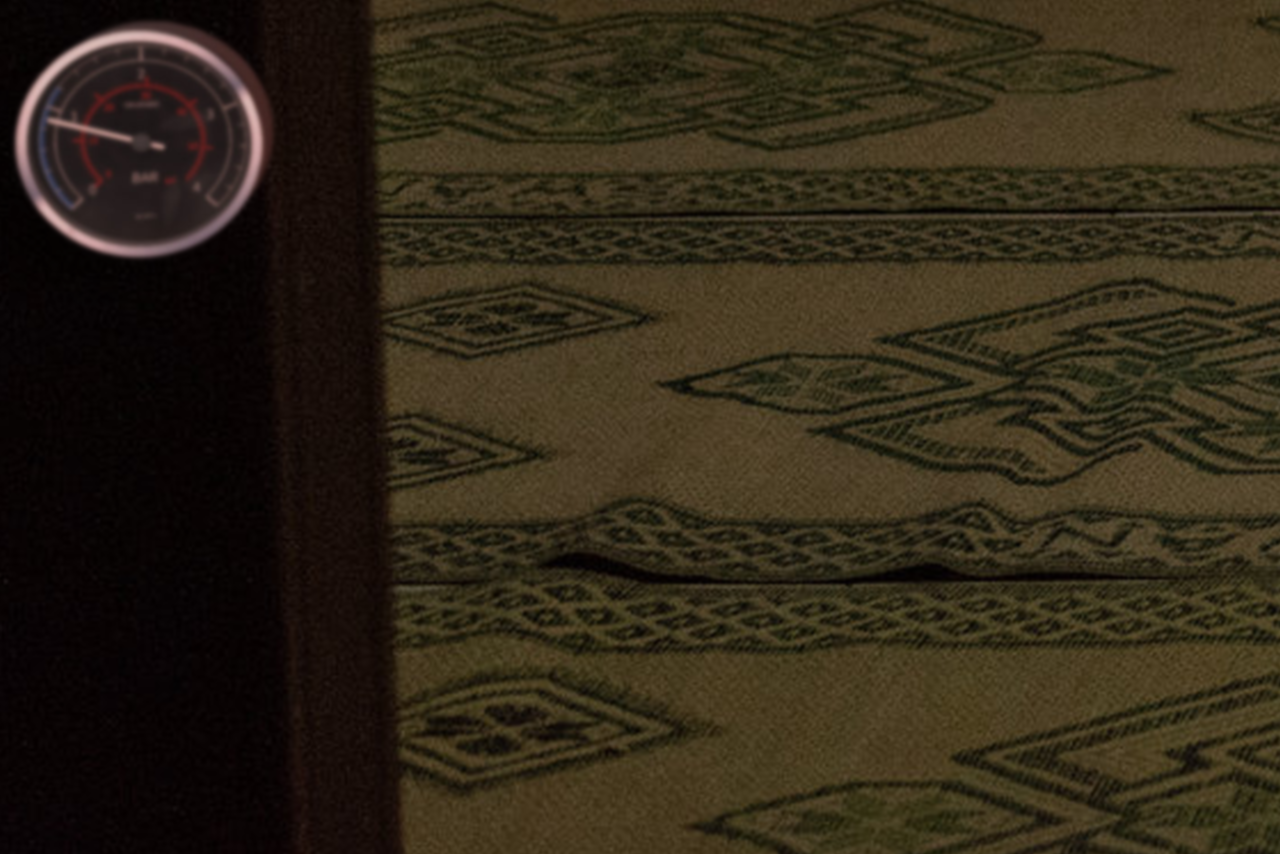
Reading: 0.9bar
